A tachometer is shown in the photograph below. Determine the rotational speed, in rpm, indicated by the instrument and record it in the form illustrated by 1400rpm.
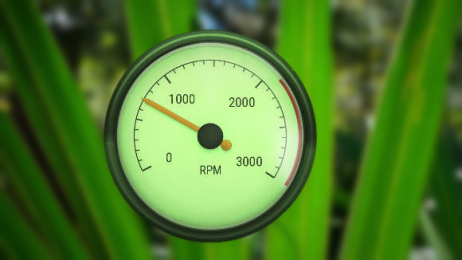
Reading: 700rpm
